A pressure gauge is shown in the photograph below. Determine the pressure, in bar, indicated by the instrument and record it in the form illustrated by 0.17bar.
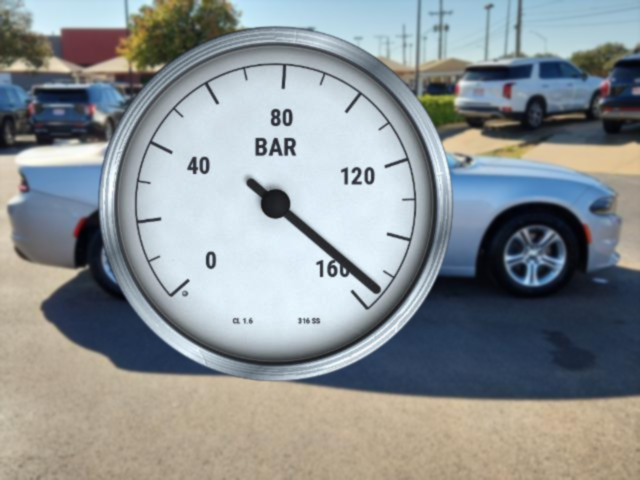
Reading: 155bar
